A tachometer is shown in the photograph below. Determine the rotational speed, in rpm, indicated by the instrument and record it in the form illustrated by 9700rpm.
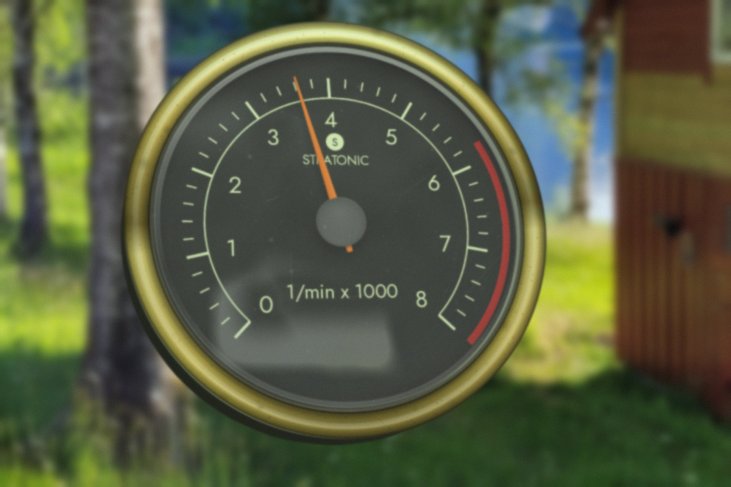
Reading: 3600rpm
